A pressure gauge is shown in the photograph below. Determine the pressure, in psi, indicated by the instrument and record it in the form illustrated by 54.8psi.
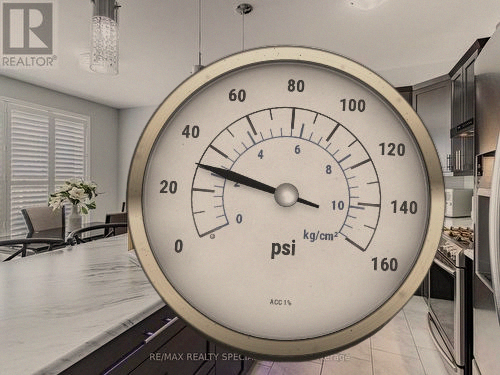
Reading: 30psi
